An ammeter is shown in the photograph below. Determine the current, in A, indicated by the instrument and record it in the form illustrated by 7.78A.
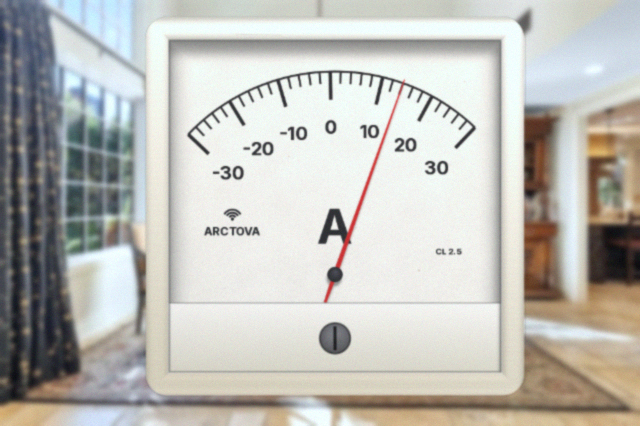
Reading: 14A
